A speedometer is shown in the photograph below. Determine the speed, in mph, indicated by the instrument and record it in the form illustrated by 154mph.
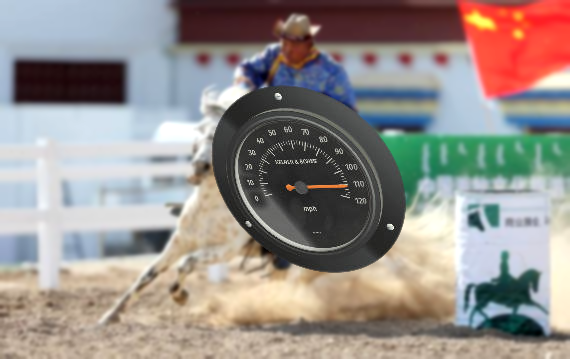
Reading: 110mph
